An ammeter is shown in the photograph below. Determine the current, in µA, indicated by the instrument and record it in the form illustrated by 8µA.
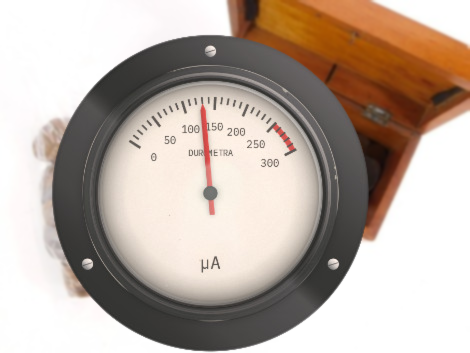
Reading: 130µA
